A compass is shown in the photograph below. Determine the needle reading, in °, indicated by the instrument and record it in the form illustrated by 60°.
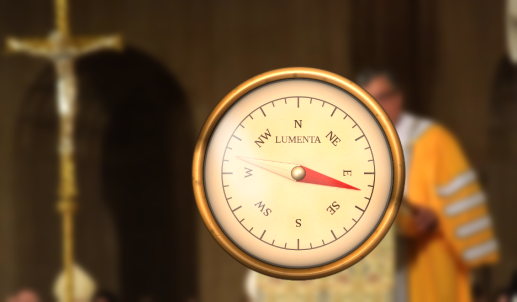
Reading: 105°
